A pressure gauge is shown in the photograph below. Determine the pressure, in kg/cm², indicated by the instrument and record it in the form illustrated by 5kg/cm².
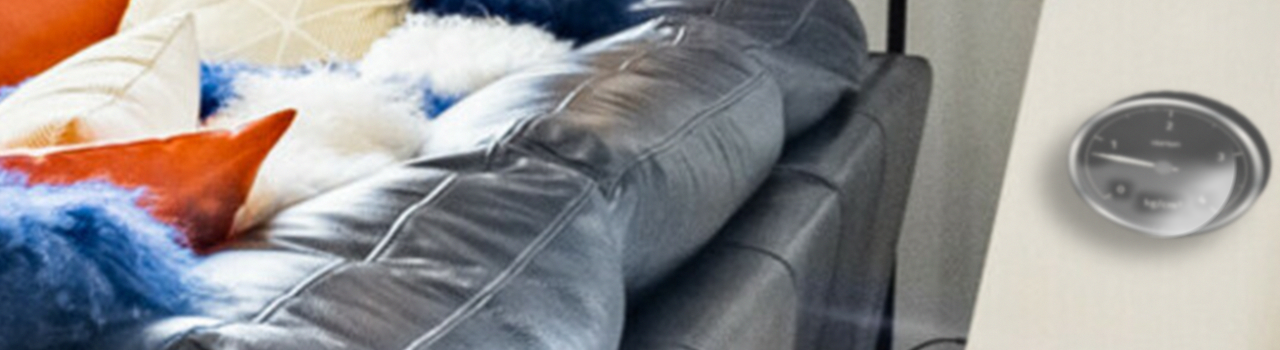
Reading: 0.75kg/cm²
